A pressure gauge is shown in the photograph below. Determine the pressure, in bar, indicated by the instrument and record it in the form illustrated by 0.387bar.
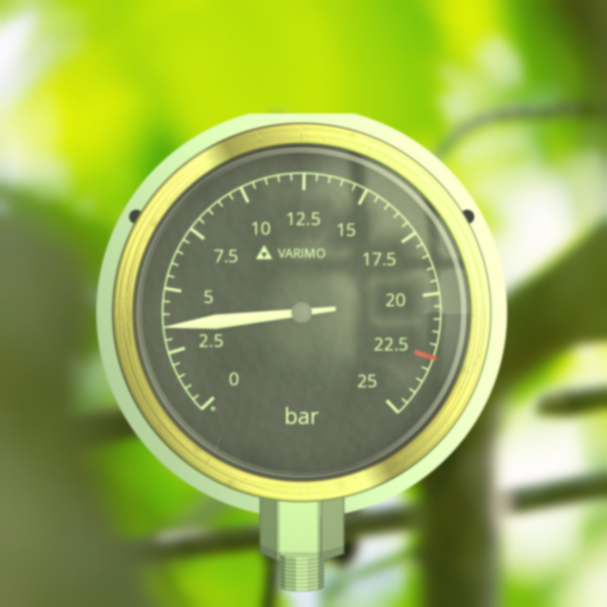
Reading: 3.5bar
